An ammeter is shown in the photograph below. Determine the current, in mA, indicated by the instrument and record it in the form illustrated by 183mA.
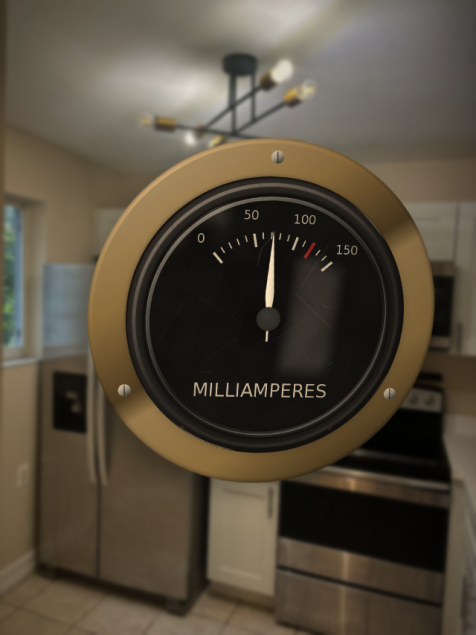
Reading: 70mA
